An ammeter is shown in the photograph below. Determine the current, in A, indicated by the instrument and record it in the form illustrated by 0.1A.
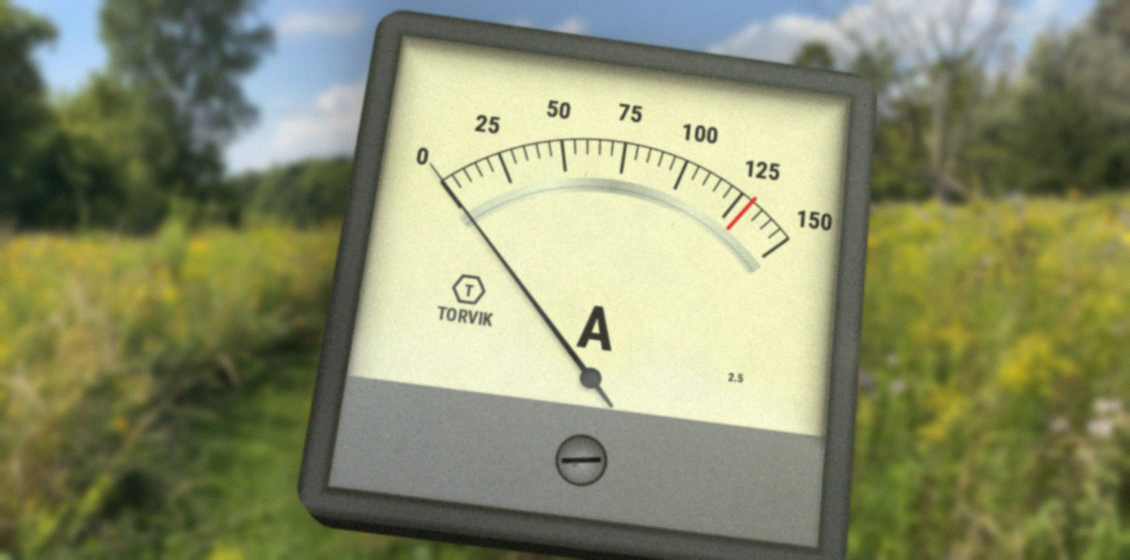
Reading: 0A
